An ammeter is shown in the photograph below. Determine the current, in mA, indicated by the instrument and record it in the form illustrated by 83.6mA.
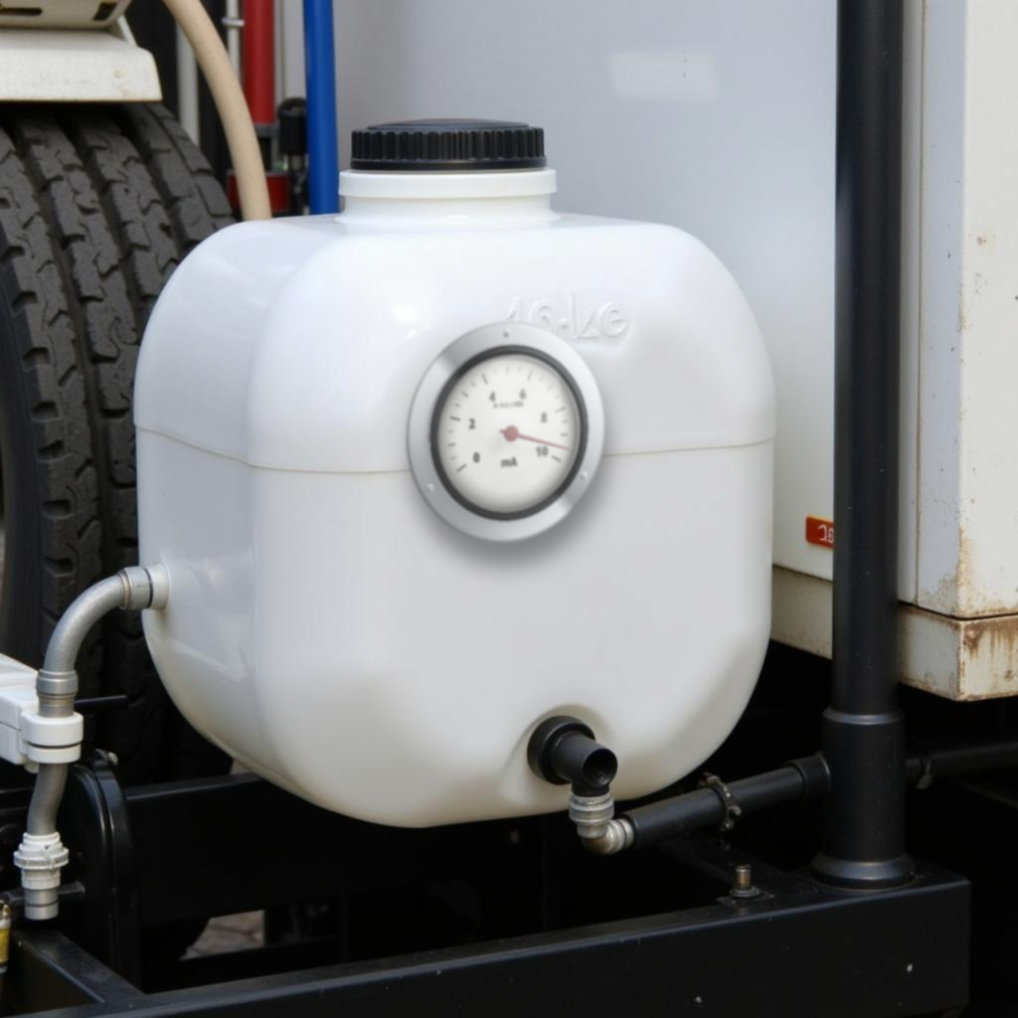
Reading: 9.5mA
